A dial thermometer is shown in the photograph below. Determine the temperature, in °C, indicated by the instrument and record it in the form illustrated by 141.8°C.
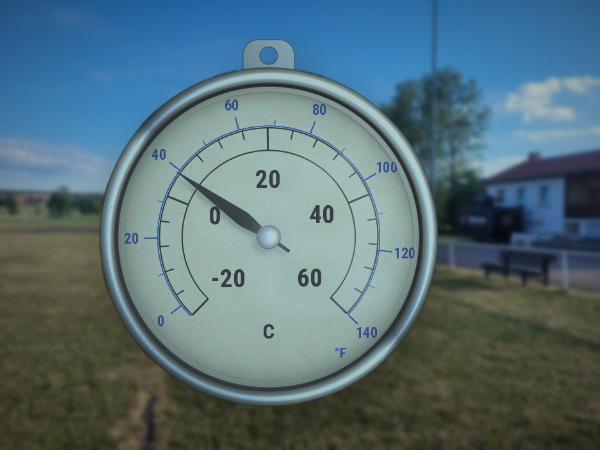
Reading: 4°C
